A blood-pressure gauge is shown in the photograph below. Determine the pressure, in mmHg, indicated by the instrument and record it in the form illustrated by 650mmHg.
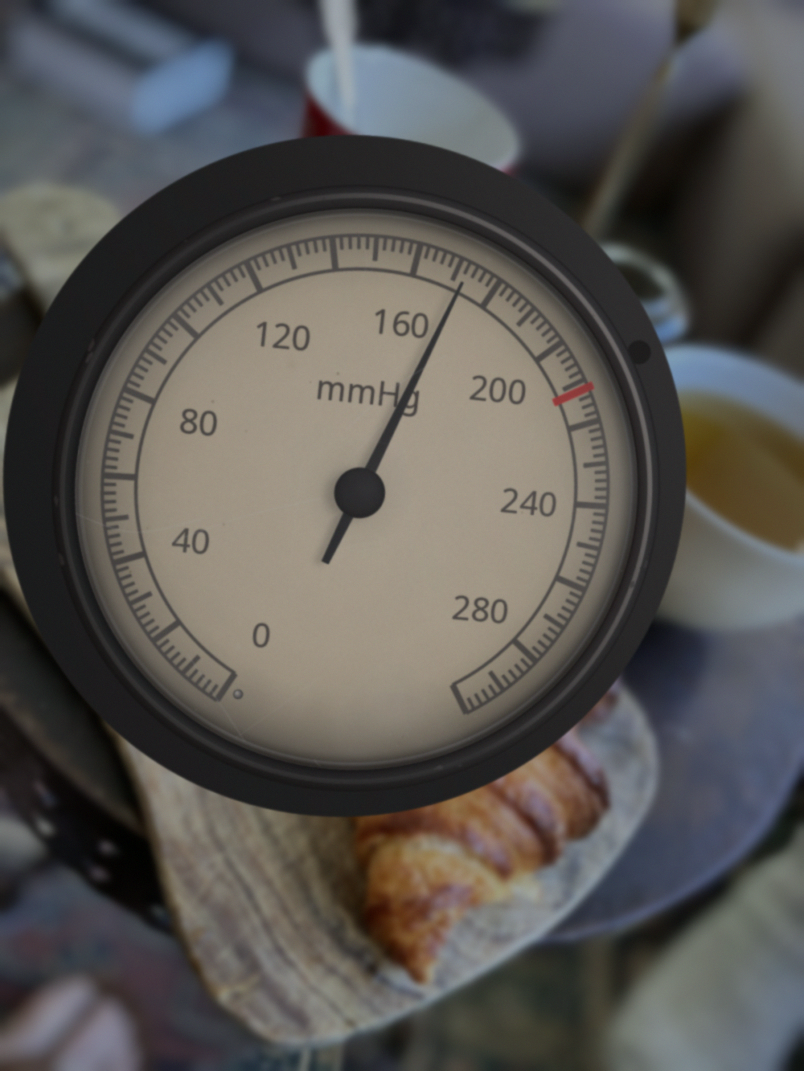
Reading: 172mmHg
